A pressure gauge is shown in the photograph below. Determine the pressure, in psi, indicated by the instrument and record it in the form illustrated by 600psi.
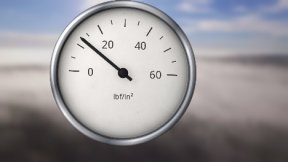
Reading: 12.5psi
